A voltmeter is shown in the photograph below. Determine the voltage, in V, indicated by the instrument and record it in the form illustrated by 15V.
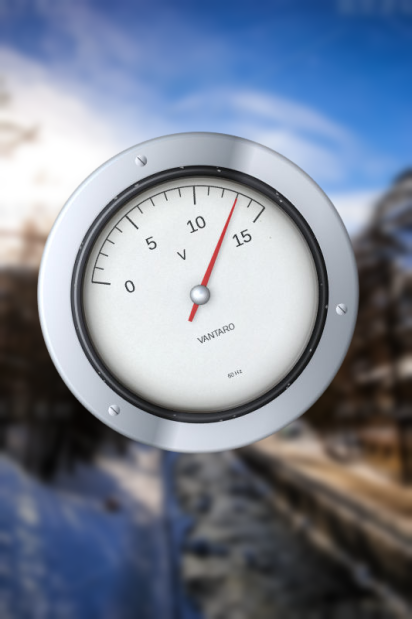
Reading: 13V
